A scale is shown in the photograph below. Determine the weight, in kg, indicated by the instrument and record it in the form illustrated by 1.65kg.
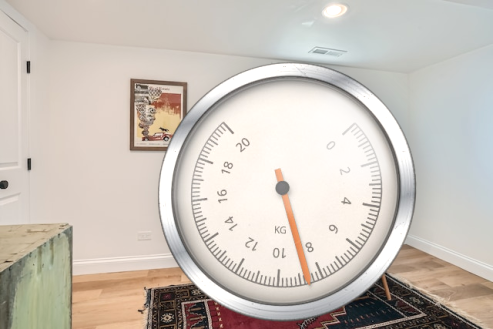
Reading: 8.6kg
